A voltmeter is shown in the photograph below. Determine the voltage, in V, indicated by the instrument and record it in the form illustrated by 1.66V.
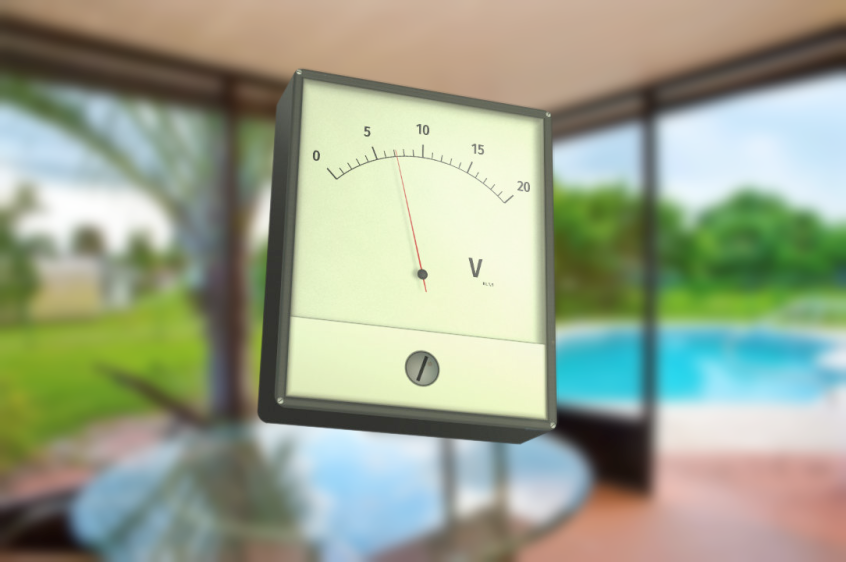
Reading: 7V
